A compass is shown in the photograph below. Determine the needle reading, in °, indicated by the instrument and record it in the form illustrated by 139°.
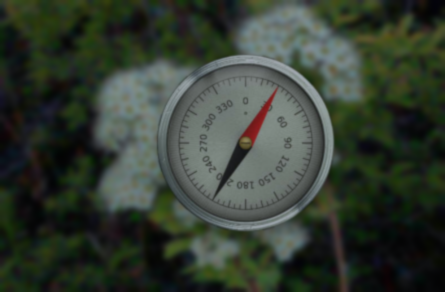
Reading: 30°
